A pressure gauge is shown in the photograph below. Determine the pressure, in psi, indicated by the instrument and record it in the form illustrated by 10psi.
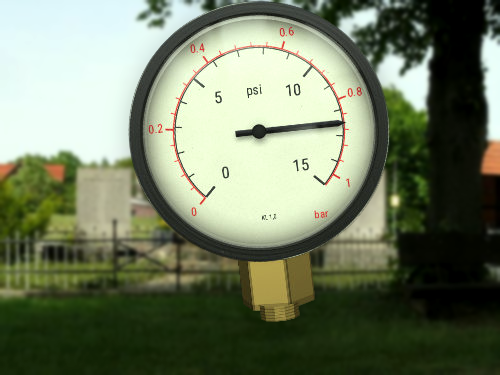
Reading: 12.5psi
